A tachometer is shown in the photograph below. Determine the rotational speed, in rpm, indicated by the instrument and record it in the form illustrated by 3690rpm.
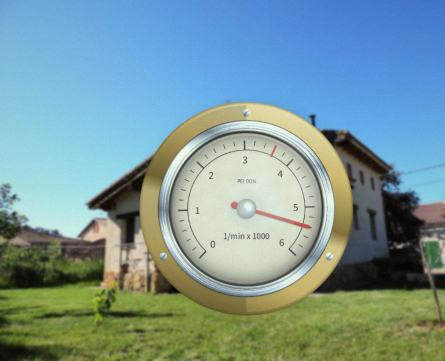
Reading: 5400rpm
